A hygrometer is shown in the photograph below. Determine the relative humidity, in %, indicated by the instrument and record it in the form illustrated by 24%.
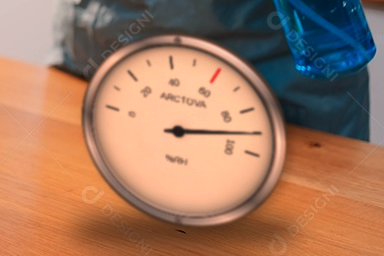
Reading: 90%
